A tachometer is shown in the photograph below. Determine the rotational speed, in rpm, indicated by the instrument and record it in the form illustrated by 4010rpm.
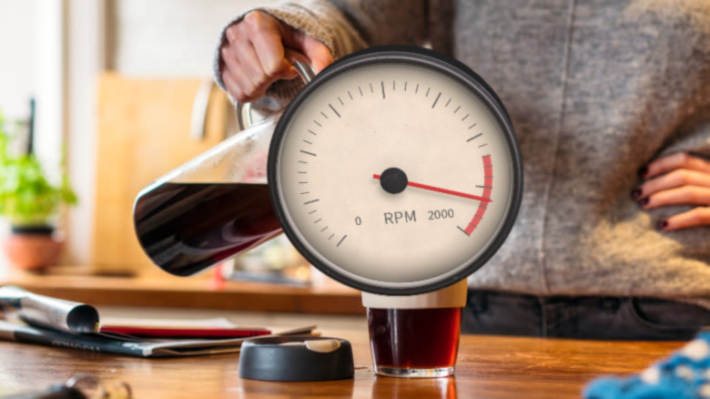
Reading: 1800rpm
